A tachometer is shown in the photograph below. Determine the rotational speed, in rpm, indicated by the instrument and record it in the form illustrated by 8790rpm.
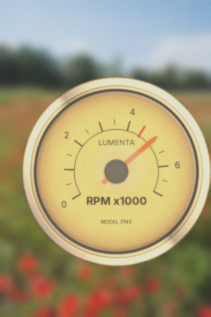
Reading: 5000rpm
